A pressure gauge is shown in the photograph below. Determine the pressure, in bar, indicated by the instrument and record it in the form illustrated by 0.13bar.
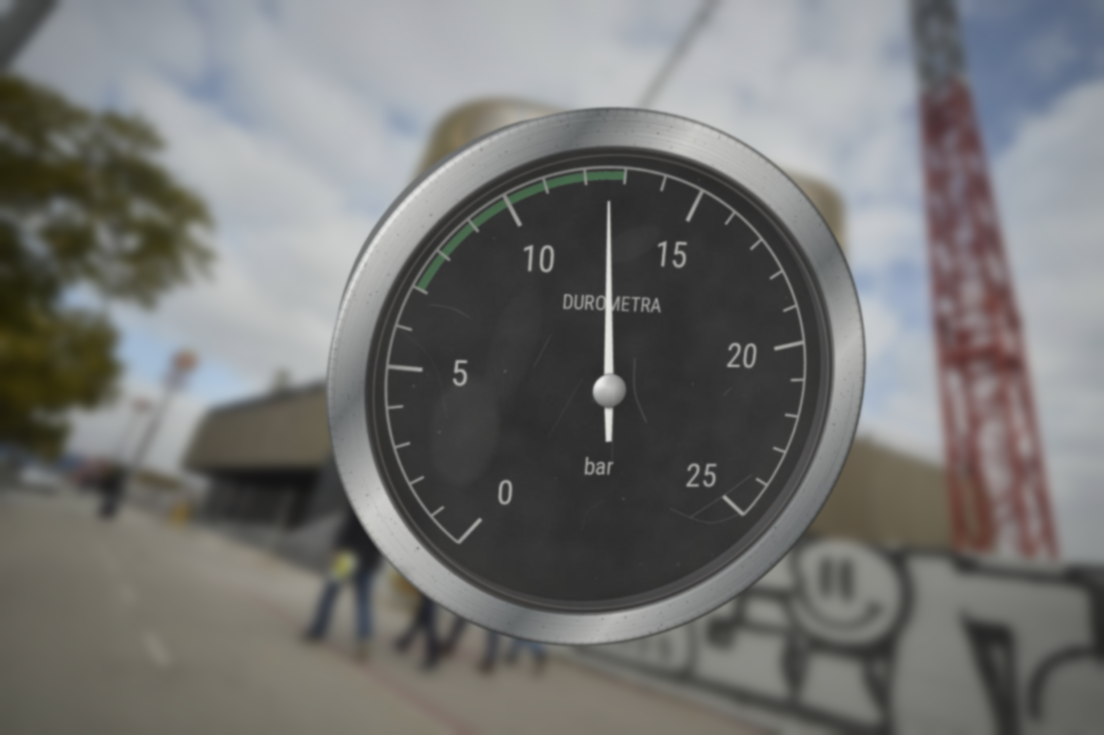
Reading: 12.5bar
